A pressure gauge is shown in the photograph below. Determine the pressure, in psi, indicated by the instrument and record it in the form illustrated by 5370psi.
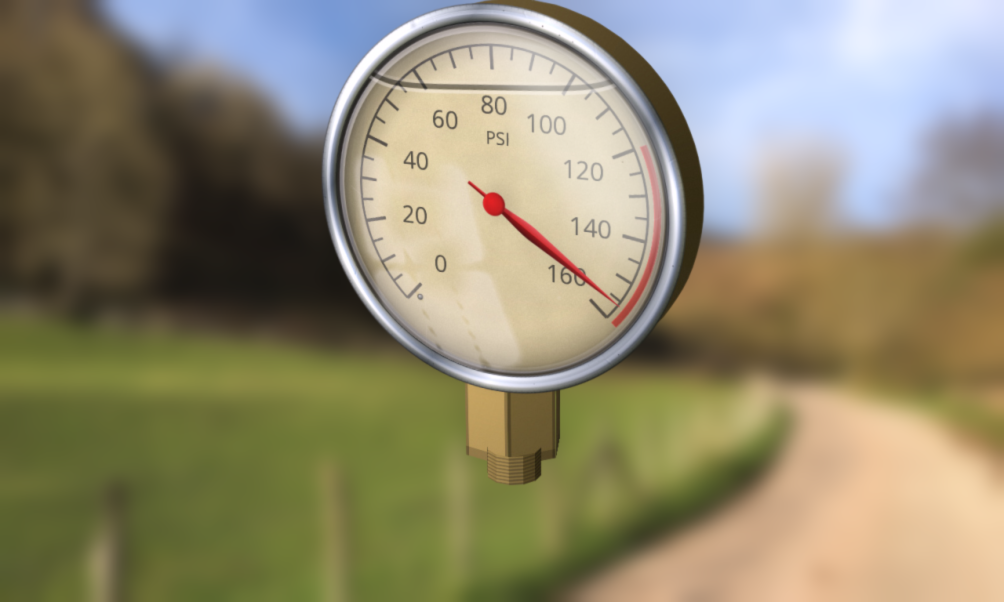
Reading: 155psi
